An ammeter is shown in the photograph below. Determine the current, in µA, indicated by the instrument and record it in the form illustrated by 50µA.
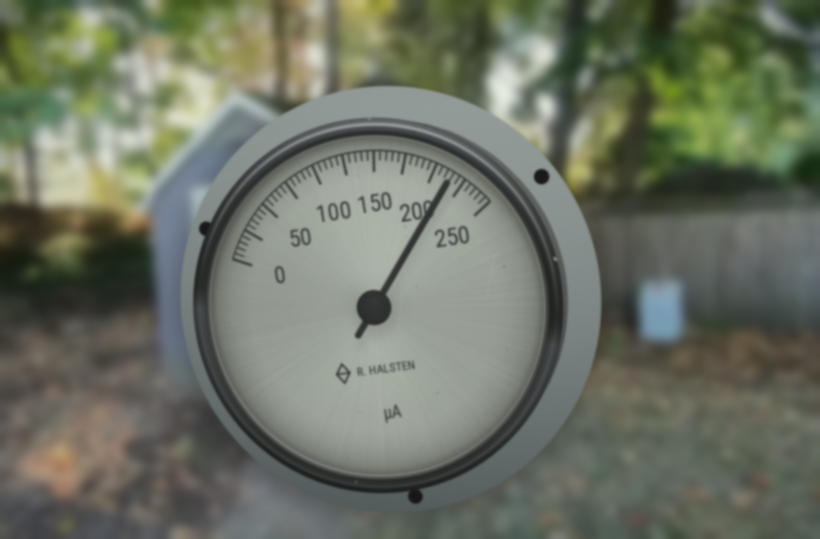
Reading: 215µA
